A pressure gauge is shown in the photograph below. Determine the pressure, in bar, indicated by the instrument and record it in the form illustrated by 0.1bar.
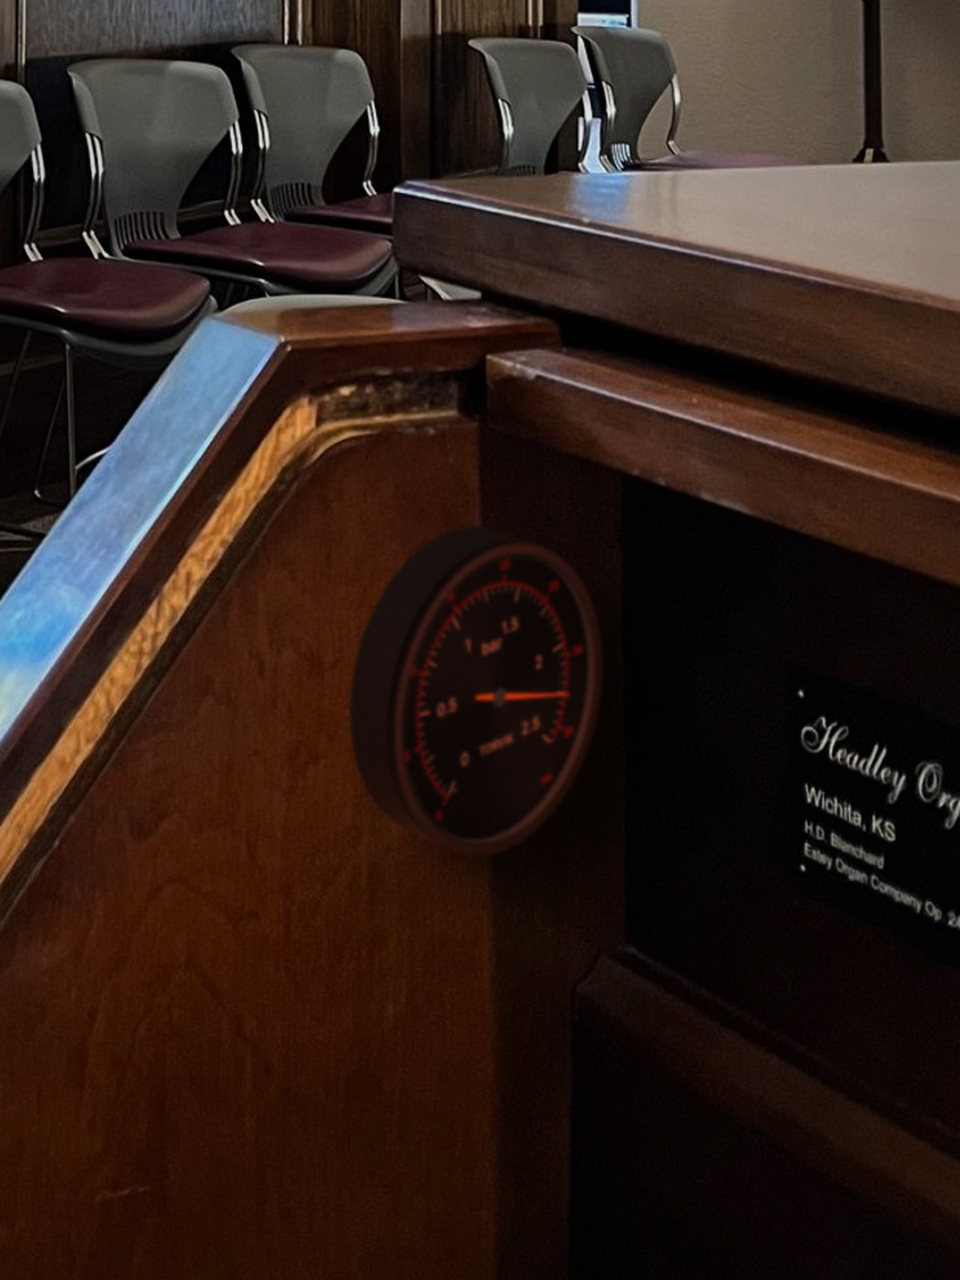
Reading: 2.25bar
